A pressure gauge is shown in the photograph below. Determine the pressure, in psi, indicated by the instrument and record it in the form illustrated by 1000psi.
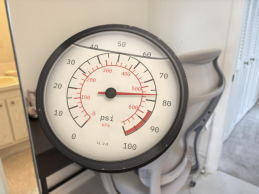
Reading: 77.5psi
